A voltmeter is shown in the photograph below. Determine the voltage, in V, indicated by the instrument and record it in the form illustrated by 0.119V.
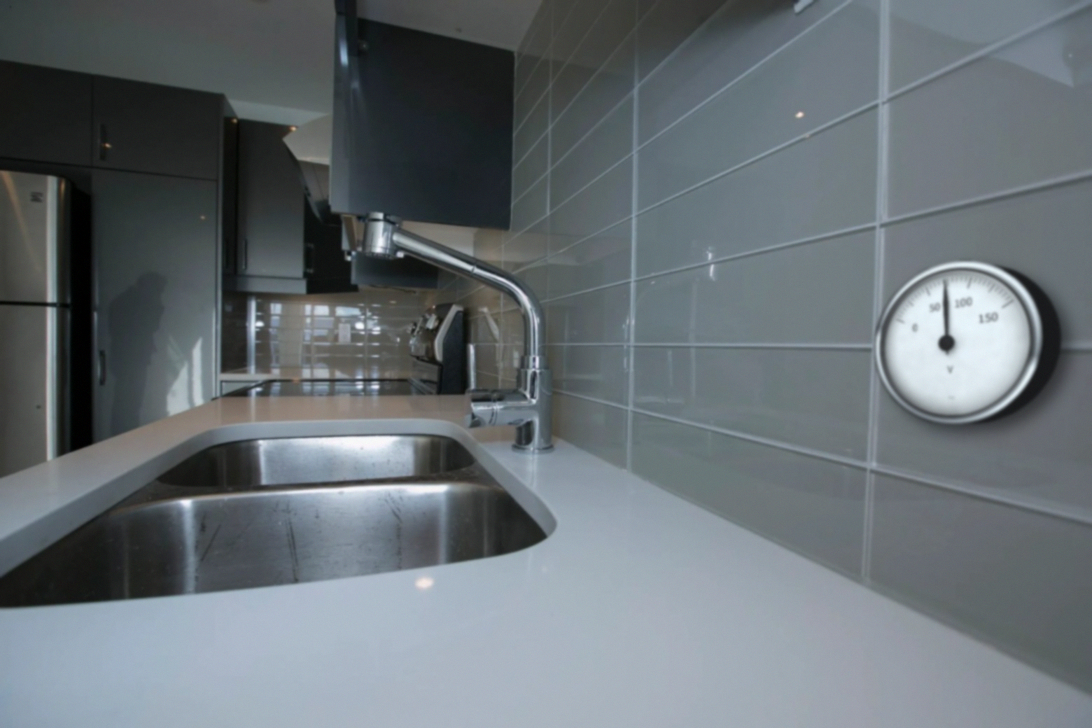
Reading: 75V
